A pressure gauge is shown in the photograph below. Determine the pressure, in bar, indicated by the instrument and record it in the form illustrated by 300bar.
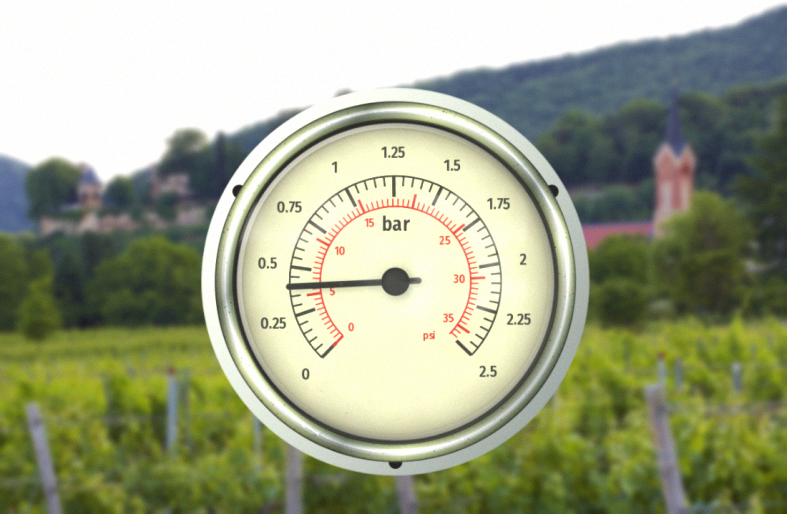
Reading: 0.4bar
